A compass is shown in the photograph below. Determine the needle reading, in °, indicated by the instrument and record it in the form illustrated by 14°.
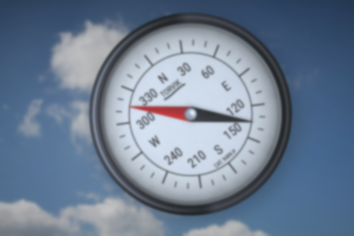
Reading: 315°
